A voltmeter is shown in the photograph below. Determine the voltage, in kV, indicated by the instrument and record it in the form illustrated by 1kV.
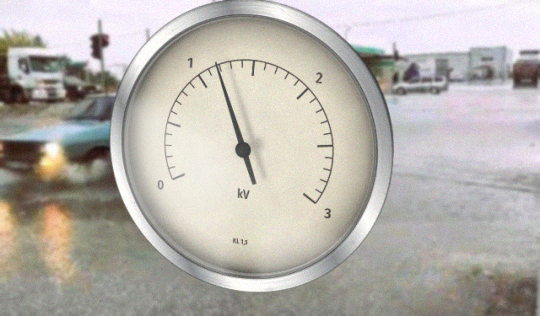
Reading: 1.2kV
